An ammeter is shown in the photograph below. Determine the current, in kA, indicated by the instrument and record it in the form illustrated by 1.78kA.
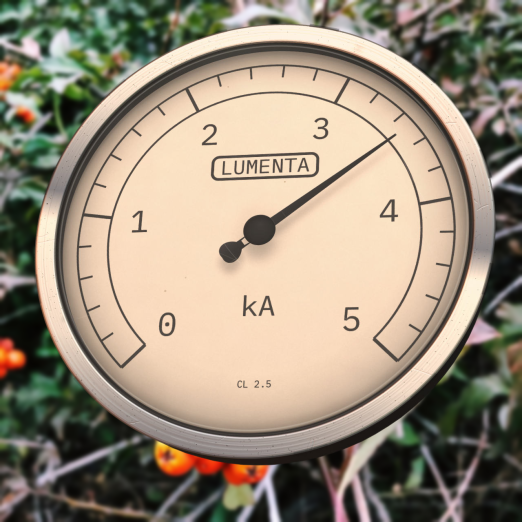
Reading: 3.5kA
